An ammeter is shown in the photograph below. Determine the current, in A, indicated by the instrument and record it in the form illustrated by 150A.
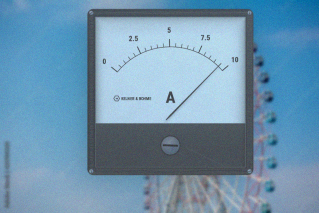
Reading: 9.5A
